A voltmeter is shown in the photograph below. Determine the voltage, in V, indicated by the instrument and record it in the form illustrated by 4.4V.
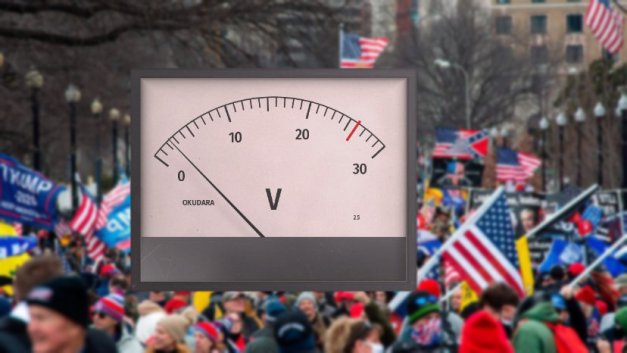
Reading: 2.5V
